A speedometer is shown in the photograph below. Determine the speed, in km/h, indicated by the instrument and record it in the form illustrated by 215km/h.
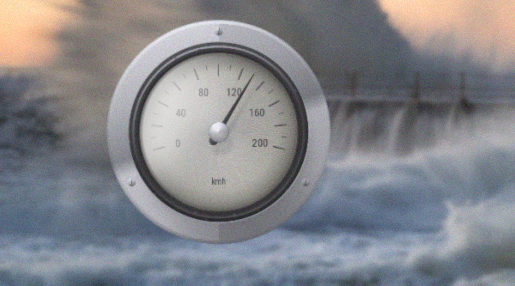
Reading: 130km/h
